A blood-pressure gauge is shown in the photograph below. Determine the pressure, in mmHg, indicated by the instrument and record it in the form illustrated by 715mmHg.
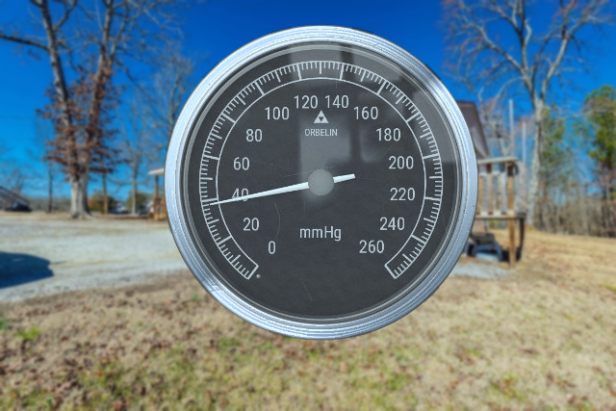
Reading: 38mmHg
